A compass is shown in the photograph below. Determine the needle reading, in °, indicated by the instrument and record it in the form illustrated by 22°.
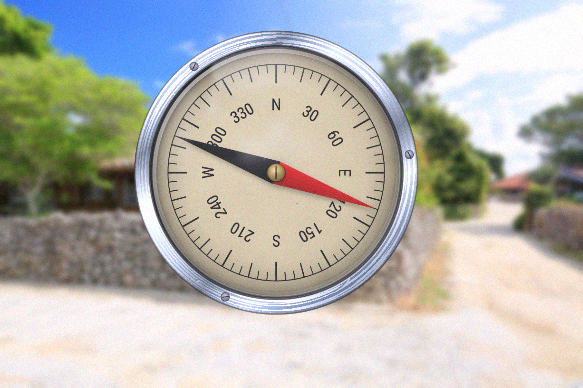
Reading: 110°
